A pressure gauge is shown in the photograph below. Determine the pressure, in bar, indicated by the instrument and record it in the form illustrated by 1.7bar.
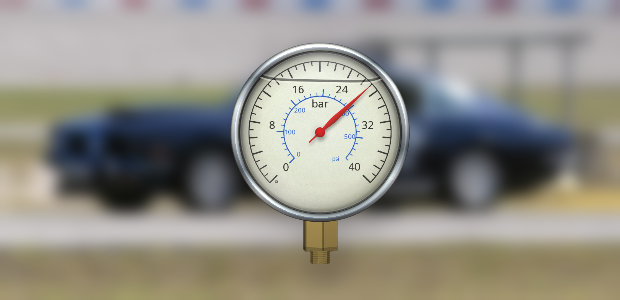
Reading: 27bar
